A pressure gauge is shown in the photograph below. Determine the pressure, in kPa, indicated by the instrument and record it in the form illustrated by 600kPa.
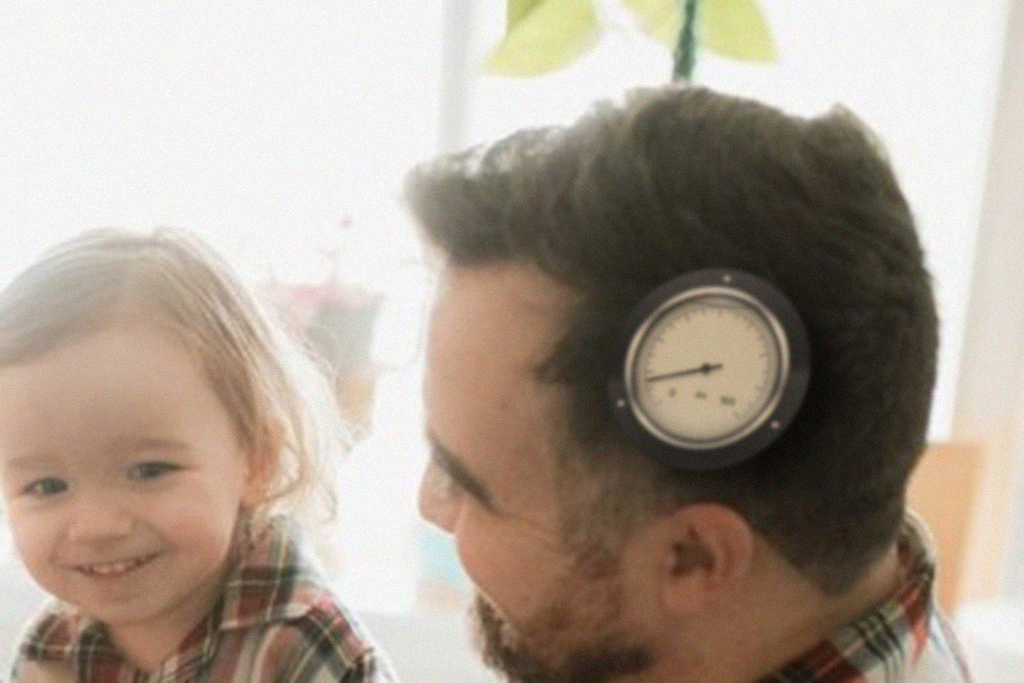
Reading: 15kPa
